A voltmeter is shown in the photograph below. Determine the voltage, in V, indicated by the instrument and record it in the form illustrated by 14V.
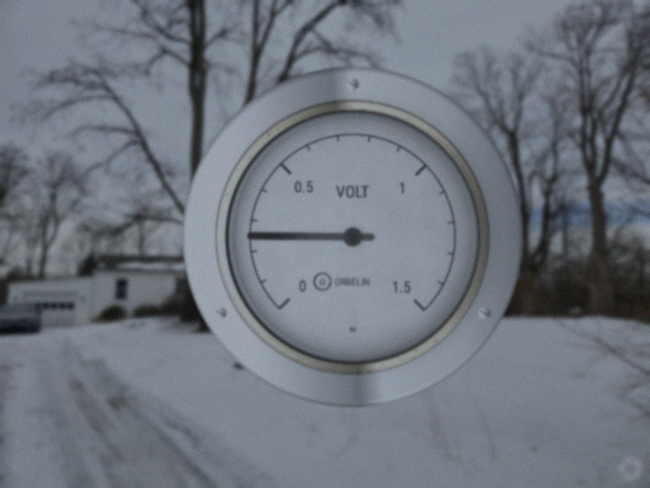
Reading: 0.25V
